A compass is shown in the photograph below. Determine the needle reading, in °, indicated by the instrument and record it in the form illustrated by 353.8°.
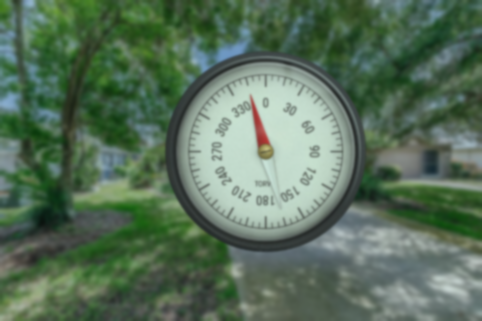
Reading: 345°
